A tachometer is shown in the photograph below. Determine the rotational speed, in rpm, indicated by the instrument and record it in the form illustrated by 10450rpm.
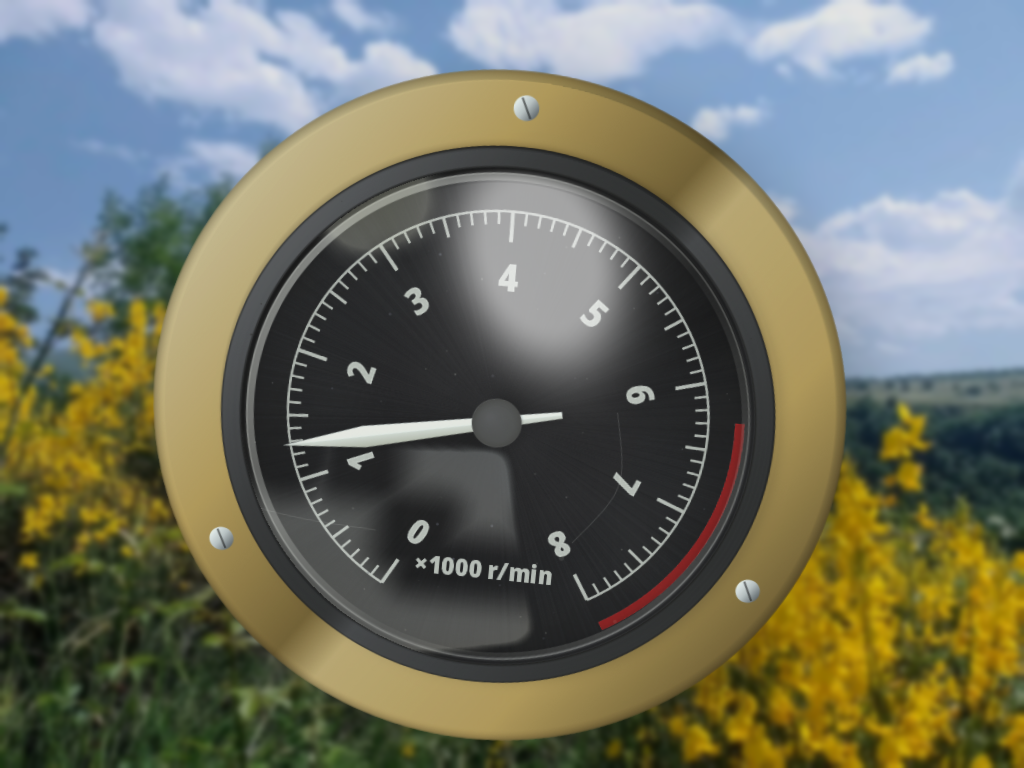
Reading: 1300rpm
